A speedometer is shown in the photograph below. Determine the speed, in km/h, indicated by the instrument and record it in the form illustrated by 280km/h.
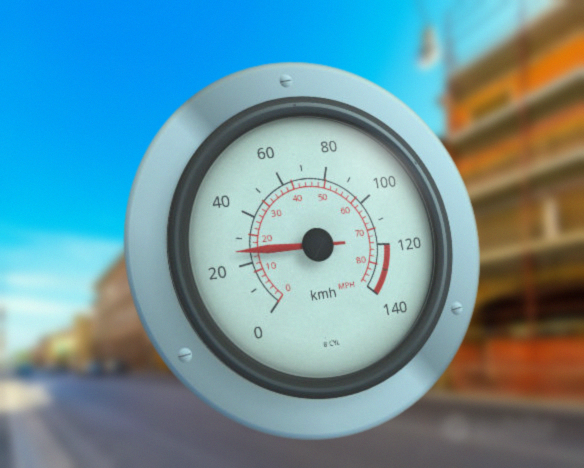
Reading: 25km/h
